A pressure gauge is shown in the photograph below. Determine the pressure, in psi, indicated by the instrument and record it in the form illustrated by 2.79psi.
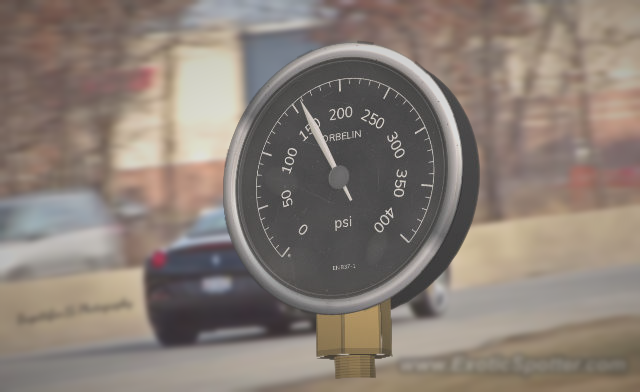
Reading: 160psi
